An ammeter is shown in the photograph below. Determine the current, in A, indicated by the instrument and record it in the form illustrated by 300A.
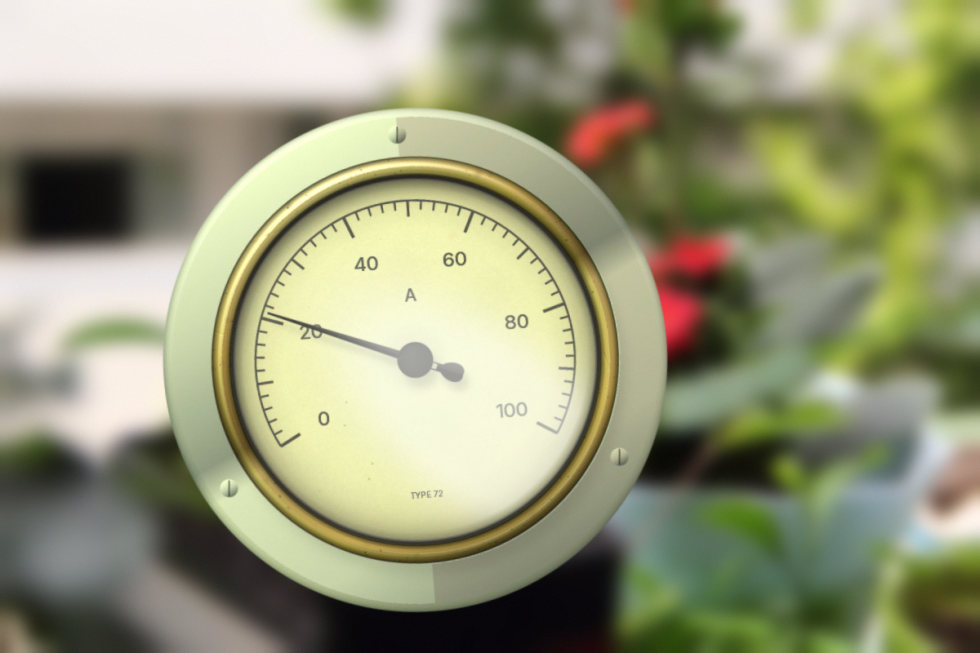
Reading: 21A
